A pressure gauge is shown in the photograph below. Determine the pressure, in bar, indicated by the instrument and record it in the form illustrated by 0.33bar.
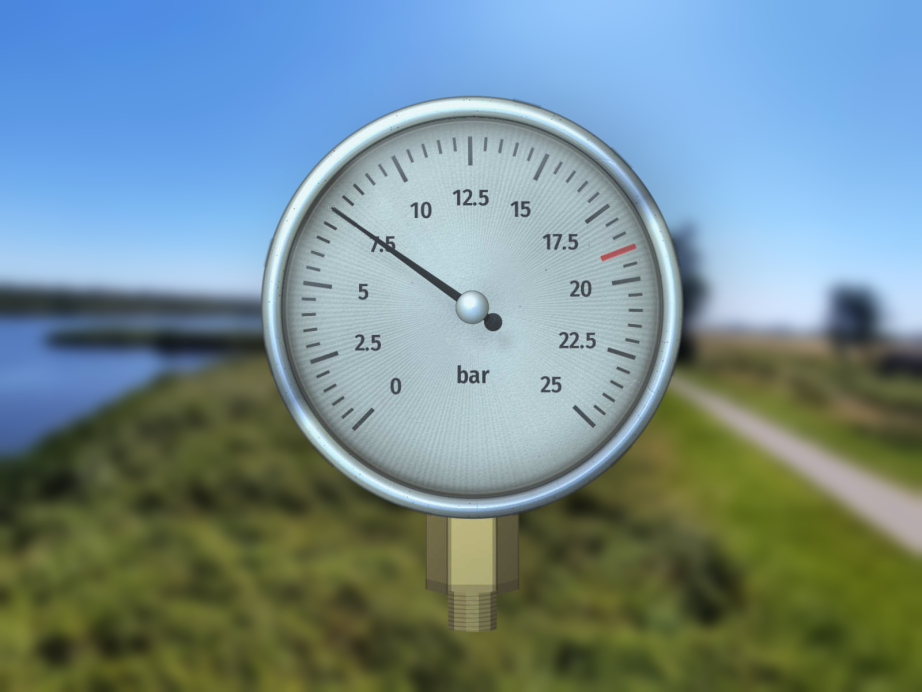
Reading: 7.5bar
